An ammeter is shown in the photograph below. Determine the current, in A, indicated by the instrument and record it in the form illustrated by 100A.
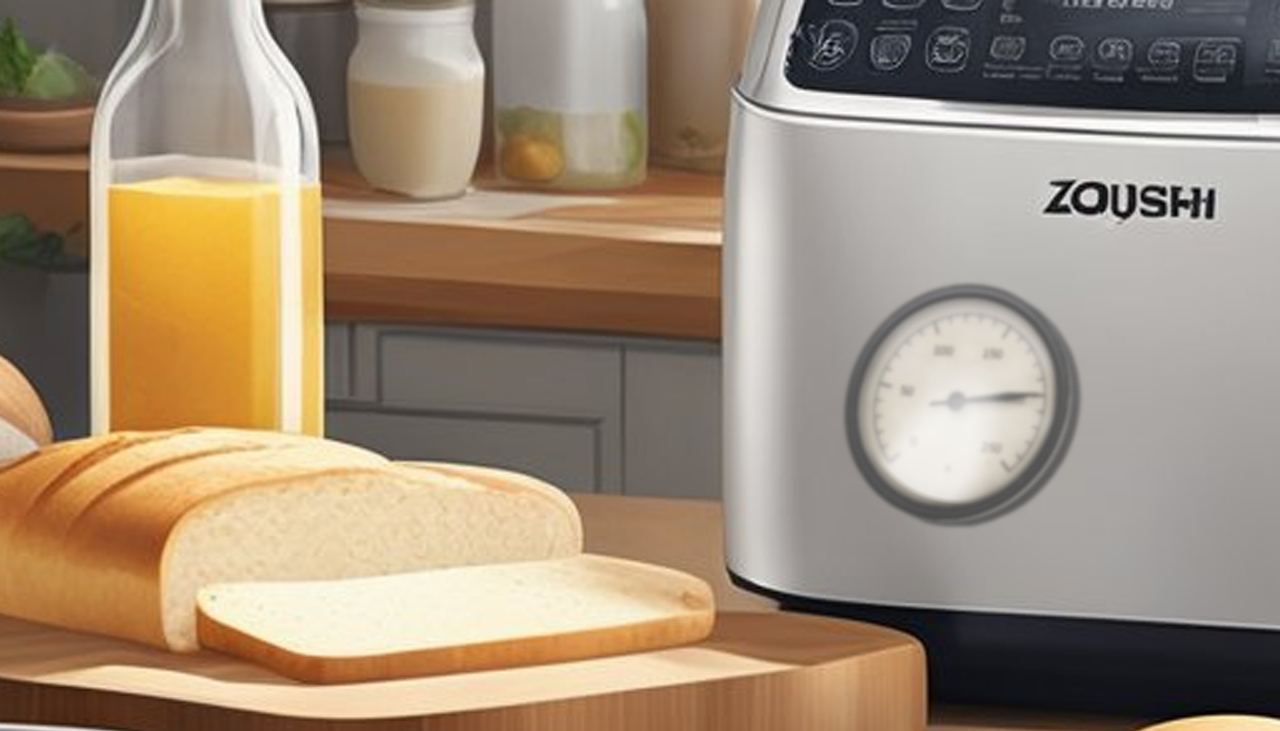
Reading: 200A
